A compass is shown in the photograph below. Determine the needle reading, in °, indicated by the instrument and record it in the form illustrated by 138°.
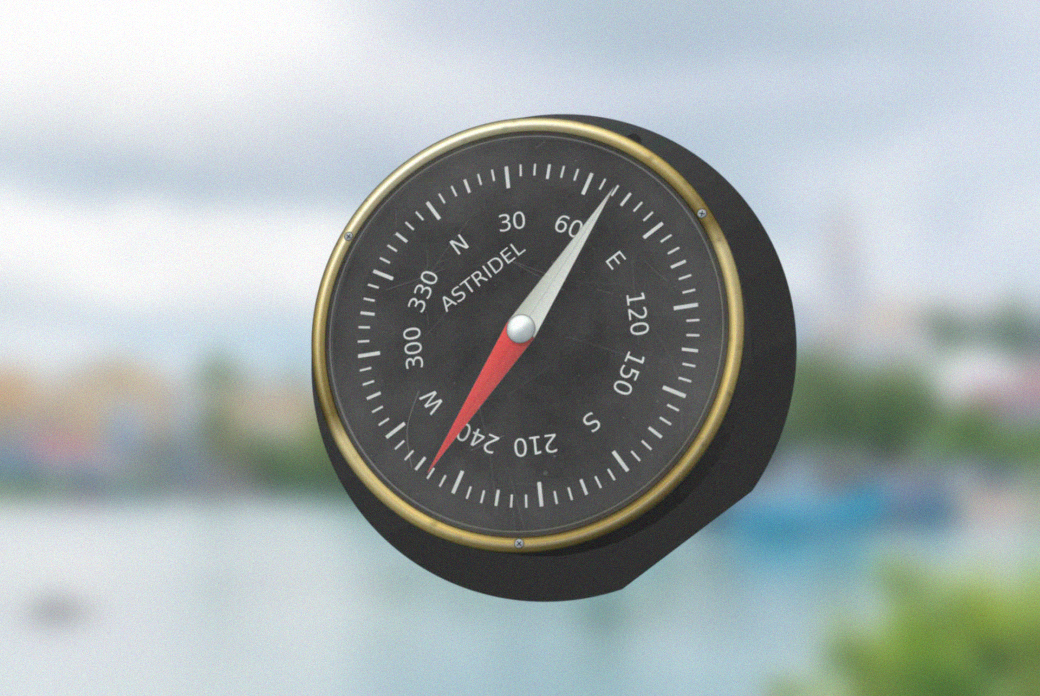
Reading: 250°
